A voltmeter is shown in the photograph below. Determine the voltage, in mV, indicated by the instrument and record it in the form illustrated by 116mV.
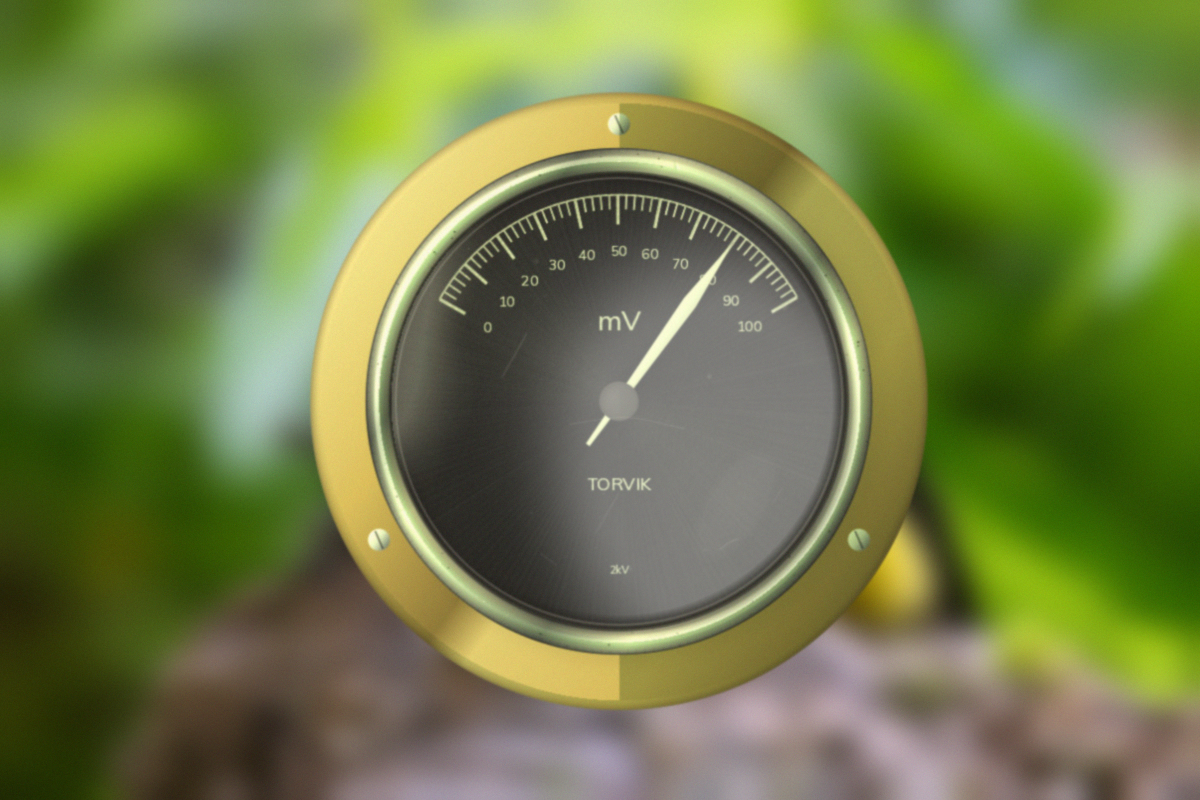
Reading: 80mV
